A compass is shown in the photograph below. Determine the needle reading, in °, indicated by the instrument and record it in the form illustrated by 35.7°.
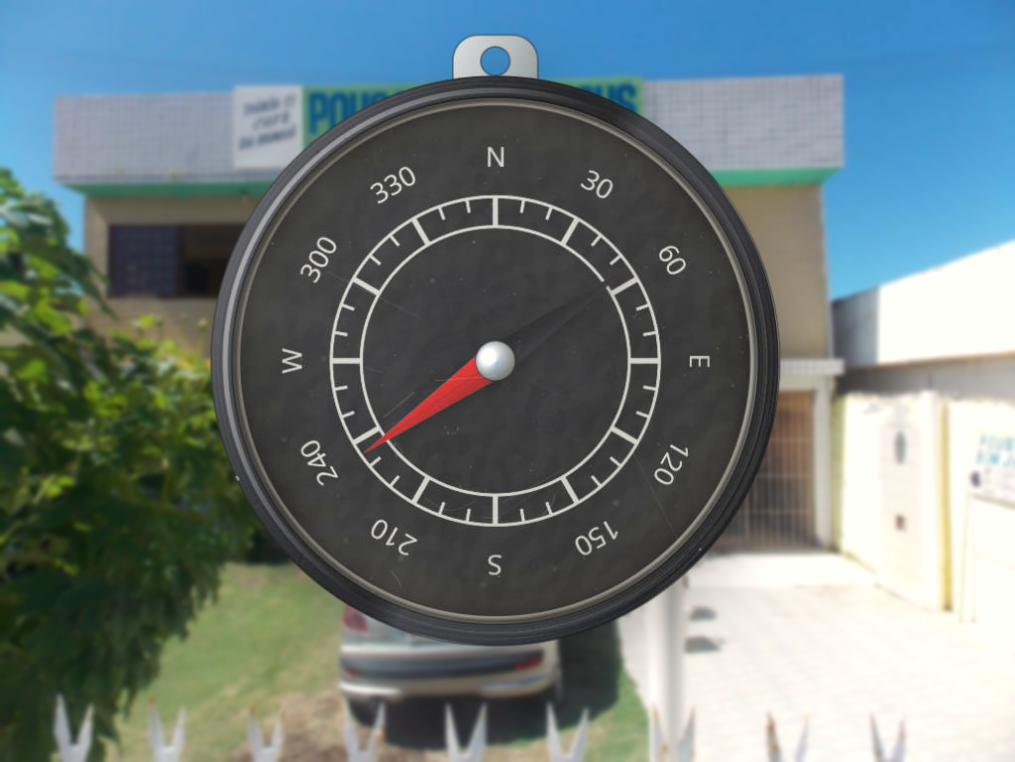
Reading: 235°
